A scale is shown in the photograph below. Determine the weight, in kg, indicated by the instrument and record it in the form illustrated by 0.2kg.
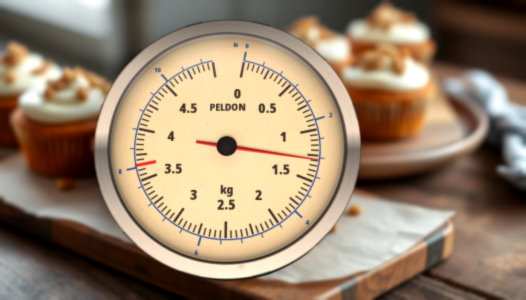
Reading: 1.3kg
